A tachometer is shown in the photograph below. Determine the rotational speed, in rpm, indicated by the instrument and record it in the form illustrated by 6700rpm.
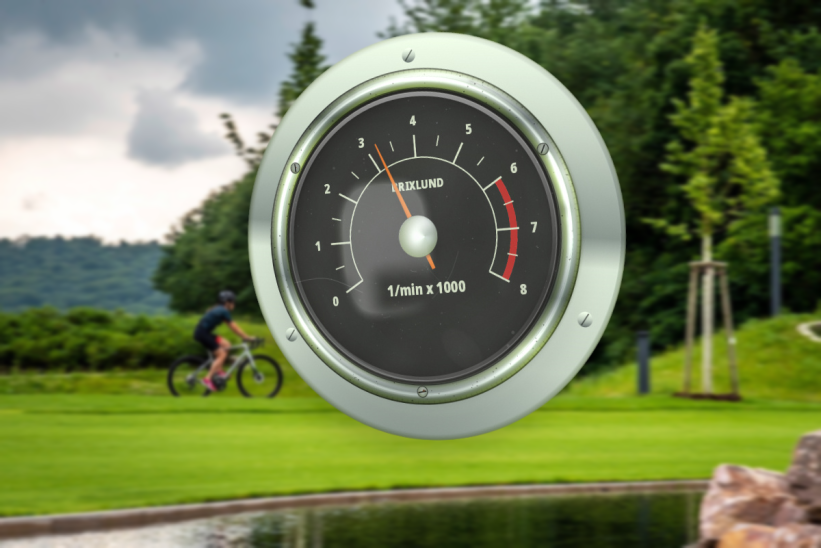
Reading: 3250rpm
